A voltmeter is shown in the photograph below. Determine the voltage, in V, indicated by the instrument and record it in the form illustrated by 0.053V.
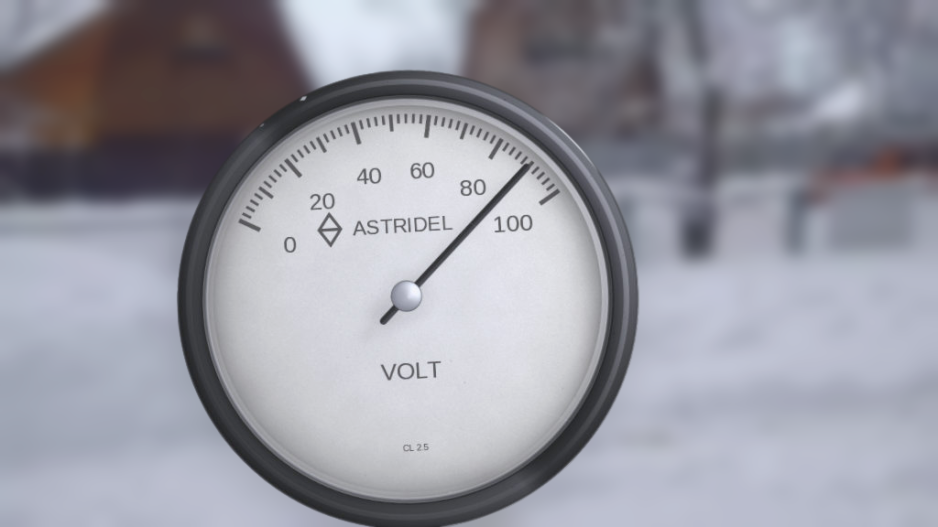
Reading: 90V
